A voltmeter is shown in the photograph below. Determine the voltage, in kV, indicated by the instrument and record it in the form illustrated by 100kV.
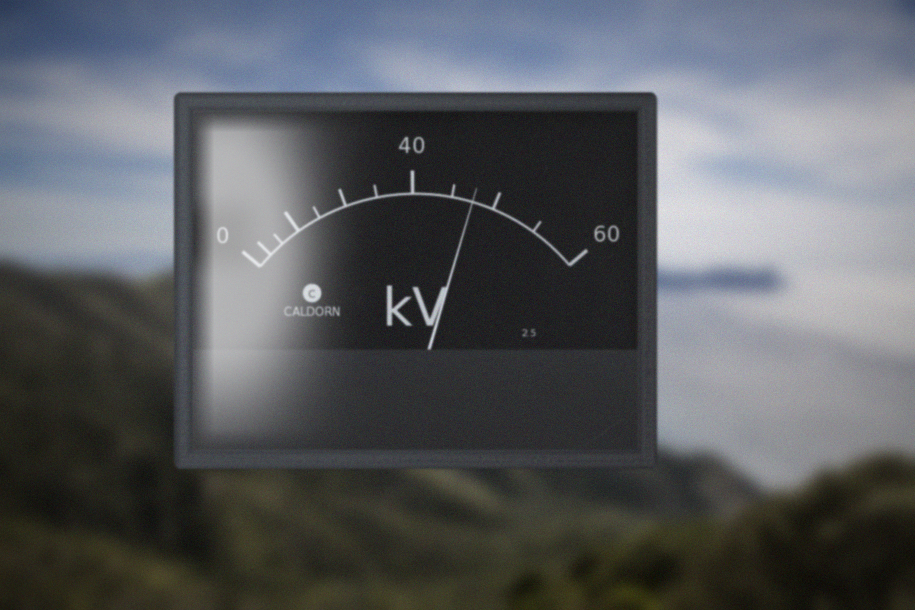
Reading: 47.5kV
